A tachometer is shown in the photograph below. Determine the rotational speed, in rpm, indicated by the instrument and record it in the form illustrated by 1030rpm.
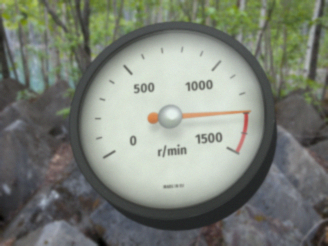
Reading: 1300rpm
